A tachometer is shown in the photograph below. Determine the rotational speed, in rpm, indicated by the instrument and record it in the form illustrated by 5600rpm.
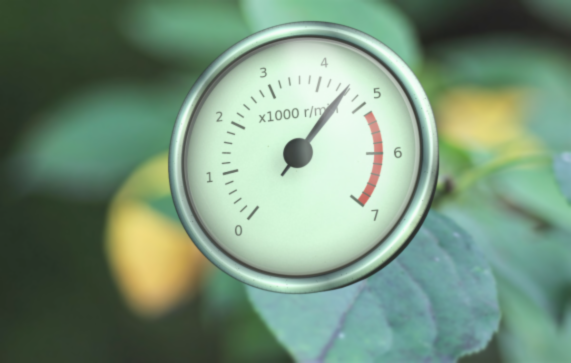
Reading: 4600rpm
